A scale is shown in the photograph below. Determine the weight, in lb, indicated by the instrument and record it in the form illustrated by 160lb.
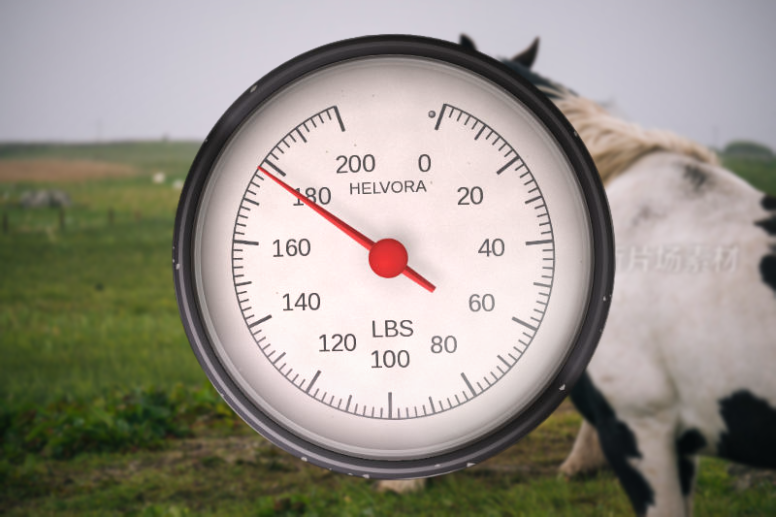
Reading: 178lb
